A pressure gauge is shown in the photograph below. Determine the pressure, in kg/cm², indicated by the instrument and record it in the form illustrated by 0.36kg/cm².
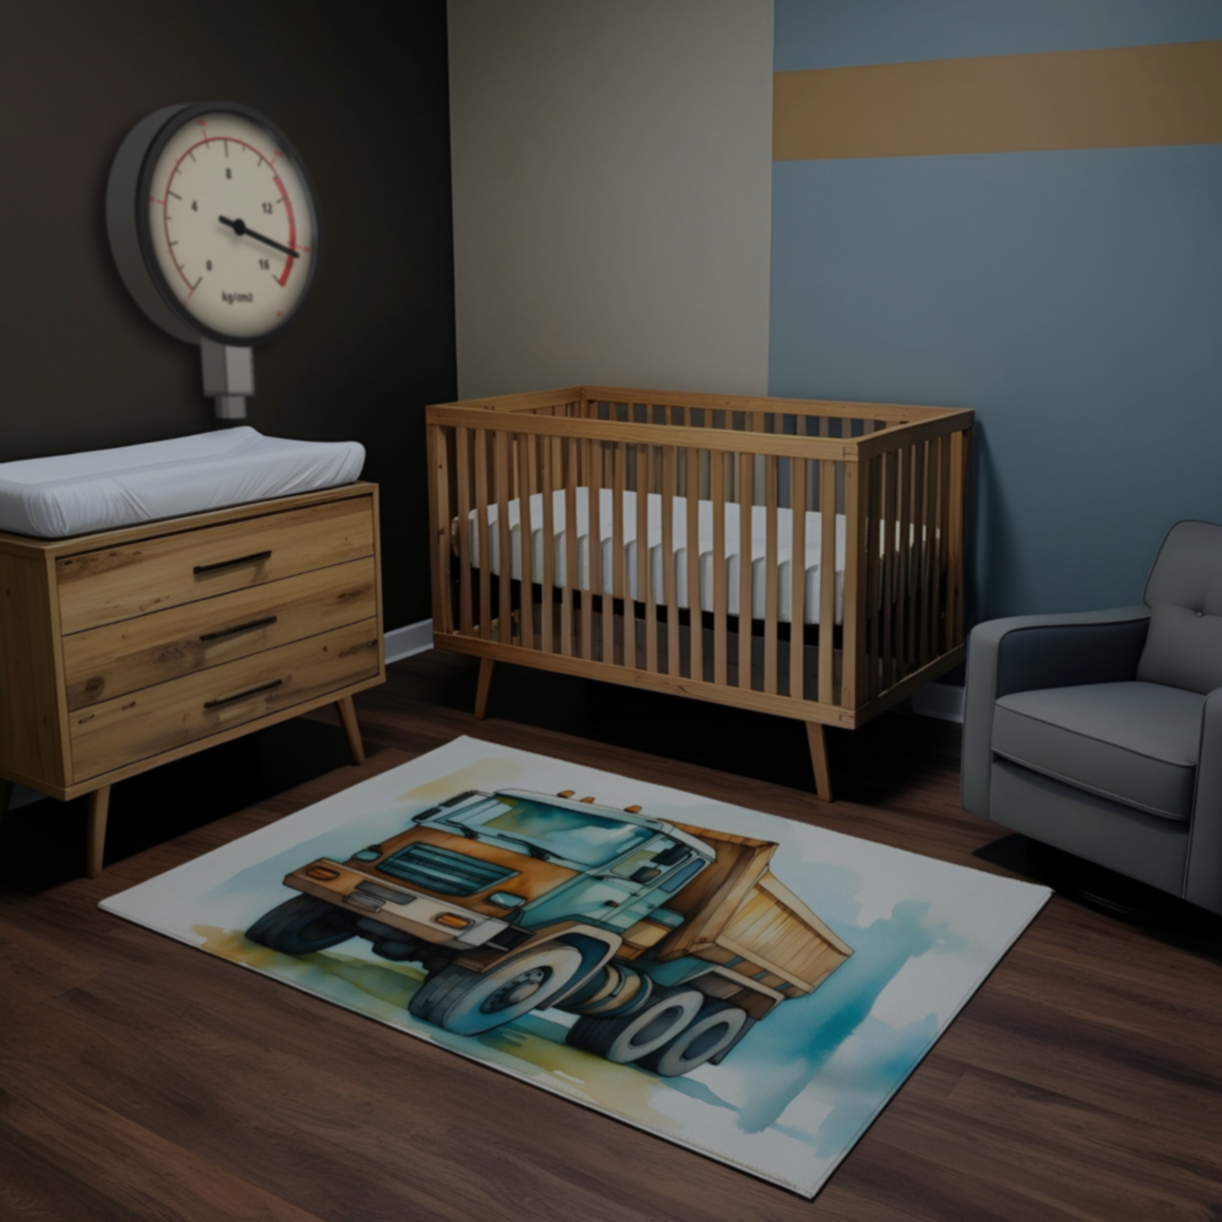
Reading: 14.5kg/cm²
